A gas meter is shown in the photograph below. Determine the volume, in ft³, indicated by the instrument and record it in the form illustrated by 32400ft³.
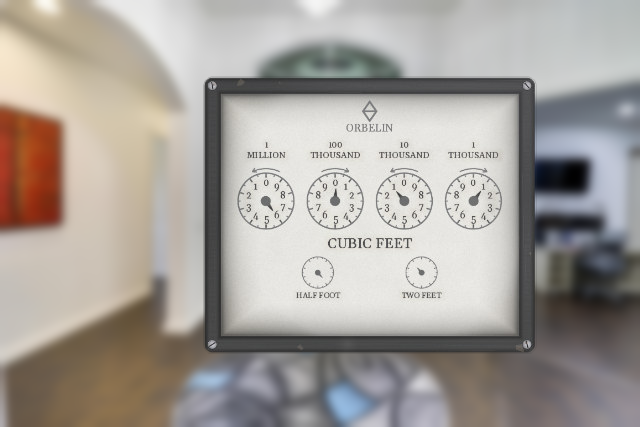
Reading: 601100ft³
